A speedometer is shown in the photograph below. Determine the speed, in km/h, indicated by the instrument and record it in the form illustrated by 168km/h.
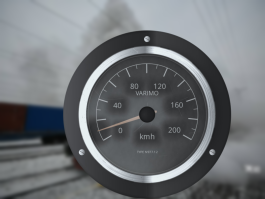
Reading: 10km/h
